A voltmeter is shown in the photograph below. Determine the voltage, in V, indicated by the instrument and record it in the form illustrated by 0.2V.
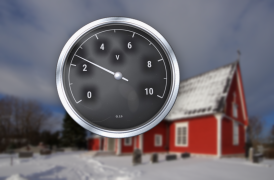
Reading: 2.5V
